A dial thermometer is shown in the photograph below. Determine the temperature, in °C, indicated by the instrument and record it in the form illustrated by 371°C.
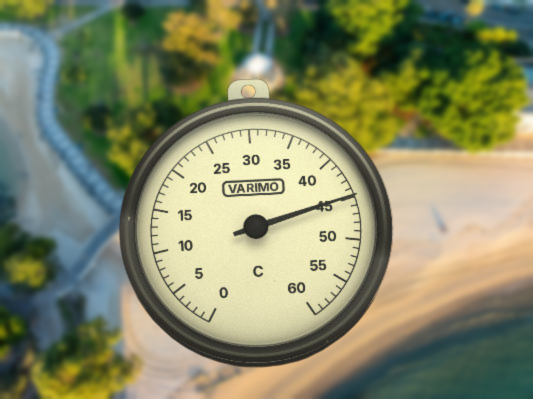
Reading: 45°C
